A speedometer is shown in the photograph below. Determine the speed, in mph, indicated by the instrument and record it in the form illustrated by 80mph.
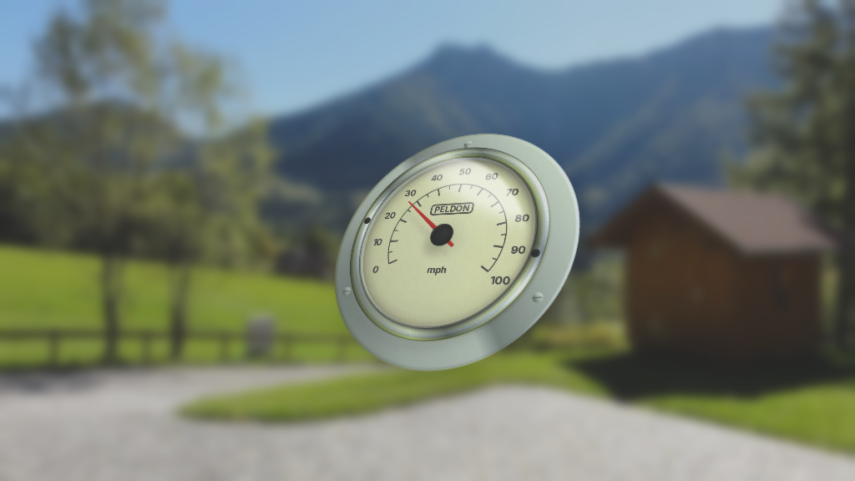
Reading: 27.5mph
